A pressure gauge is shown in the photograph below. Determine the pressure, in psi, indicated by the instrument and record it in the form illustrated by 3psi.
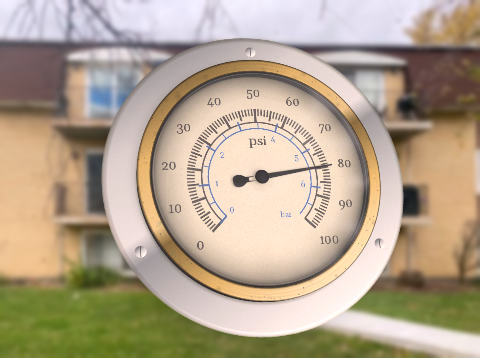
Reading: 80psi
